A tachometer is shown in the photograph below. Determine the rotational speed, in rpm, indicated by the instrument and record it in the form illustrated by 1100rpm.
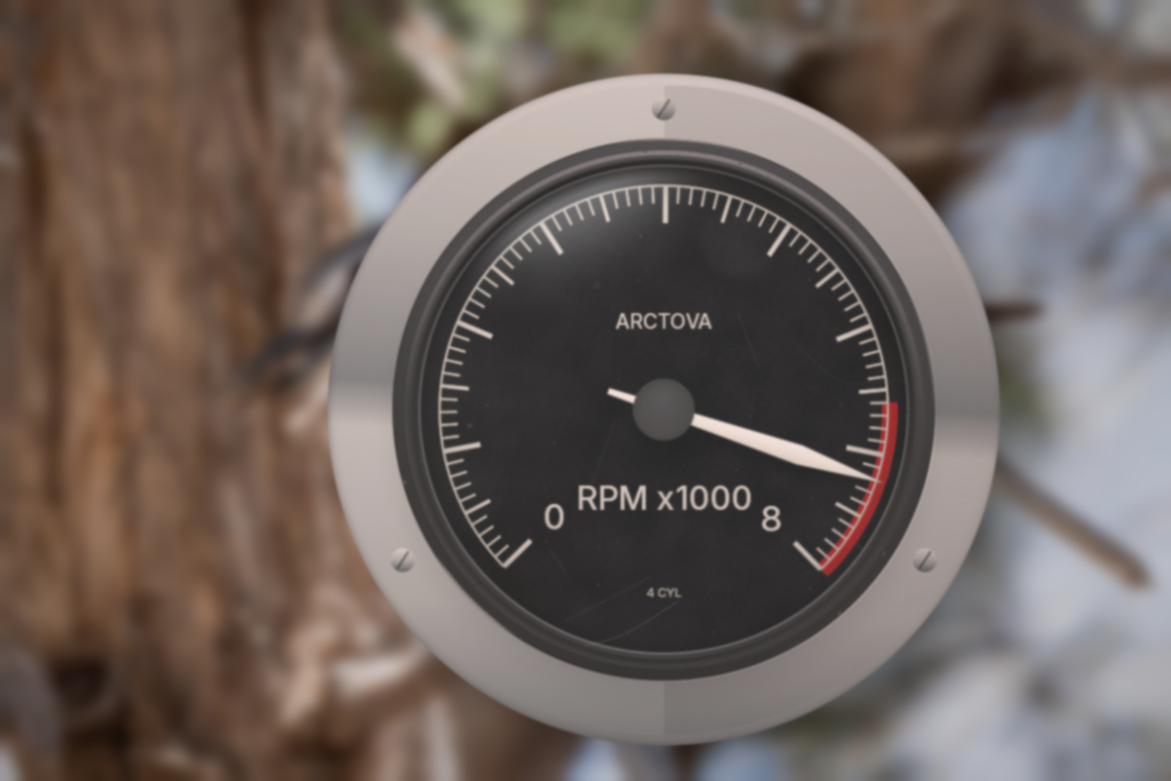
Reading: 7200rpm
